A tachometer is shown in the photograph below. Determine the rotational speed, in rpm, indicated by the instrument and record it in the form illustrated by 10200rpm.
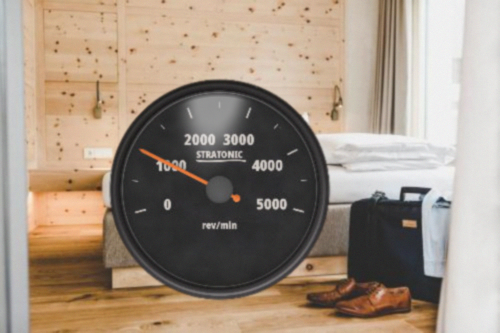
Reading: 1000rpm
